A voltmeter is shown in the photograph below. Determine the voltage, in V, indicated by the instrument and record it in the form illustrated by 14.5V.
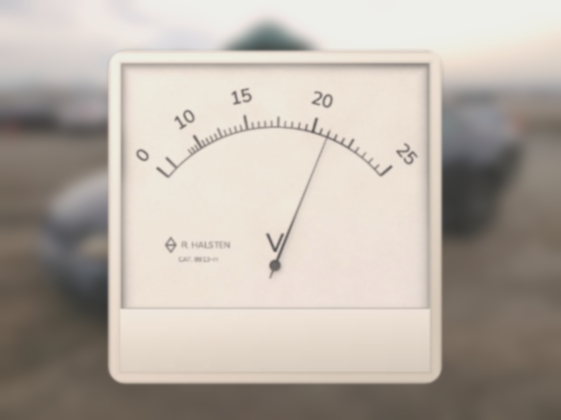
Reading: 21V
